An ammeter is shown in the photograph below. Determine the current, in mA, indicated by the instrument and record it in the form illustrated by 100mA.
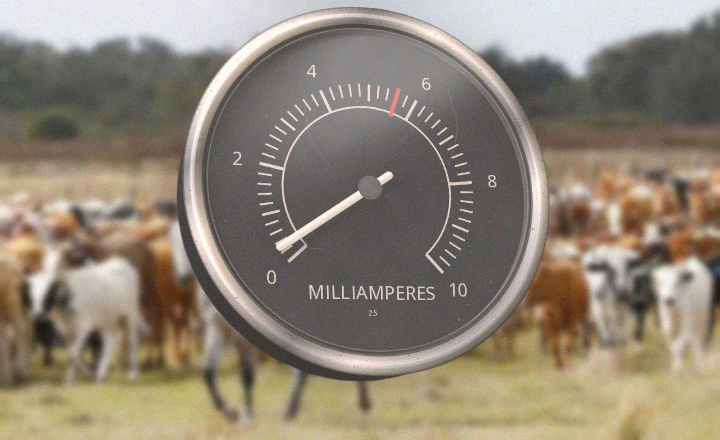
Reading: 0.3mA
